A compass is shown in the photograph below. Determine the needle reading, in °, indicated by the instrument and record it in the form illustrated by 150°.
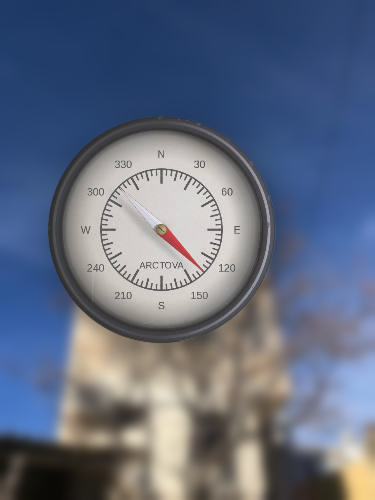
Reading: 135°
